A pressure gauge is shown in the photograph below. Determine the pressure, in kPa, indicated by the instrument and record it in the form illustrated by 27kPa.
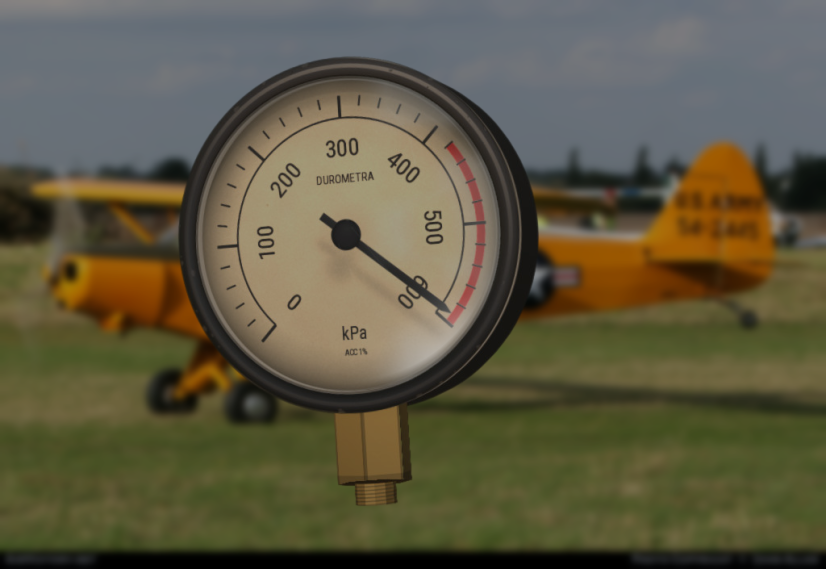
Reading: 590kPa
